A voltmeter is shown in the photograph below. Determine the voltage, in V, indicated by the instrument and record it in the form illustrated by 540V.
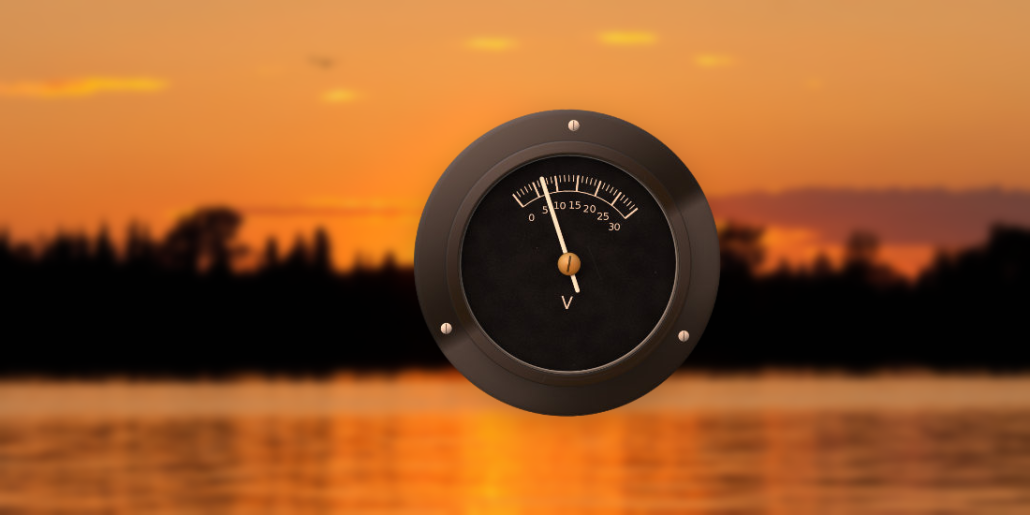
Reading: 7V
